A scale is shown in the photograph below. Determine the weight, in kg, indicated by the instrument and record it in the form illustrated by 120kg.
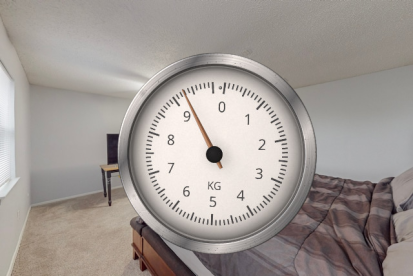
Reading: 9.3kg
